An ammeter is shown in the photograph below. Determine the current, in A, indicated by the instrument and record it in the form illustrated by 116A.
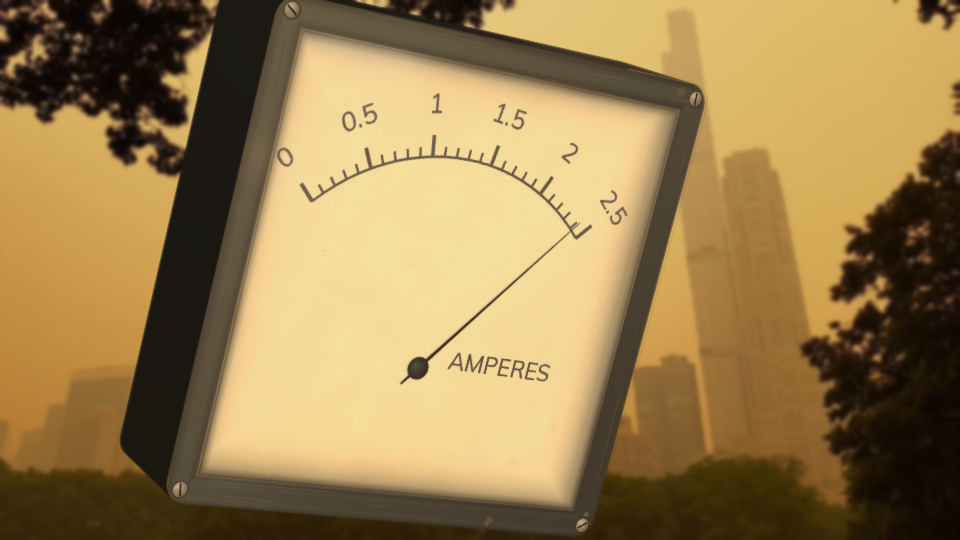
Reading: 2.4A
